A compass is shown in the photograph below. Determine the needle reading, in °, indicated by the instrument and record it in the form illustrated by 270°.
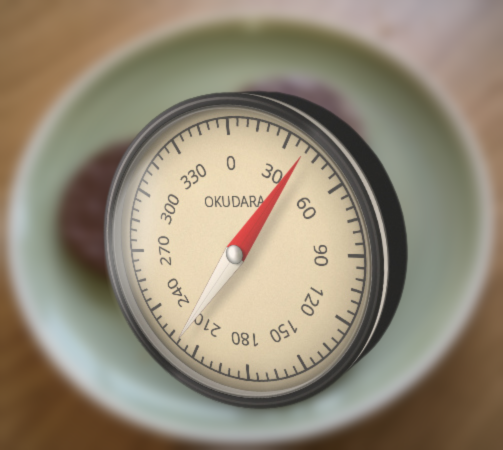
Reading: 40°
